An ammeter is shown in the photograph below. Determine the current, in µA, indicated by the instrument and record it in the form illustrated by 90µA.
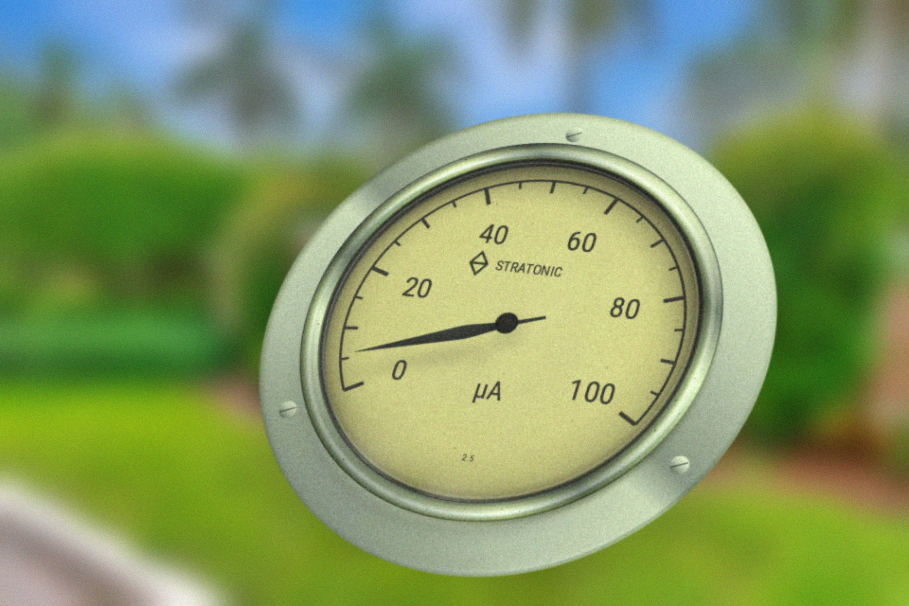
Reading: 5µA
